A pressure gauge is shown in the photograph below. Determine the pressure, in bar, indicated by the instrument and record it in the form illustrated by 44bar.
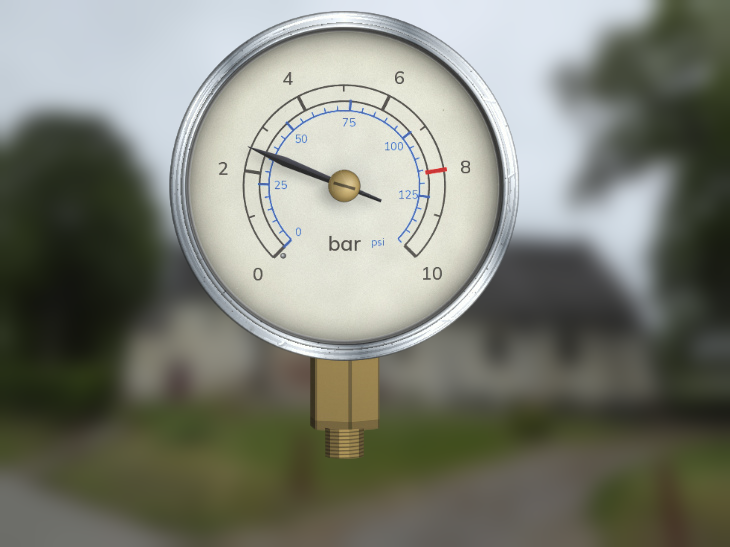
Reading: 2.5bar
